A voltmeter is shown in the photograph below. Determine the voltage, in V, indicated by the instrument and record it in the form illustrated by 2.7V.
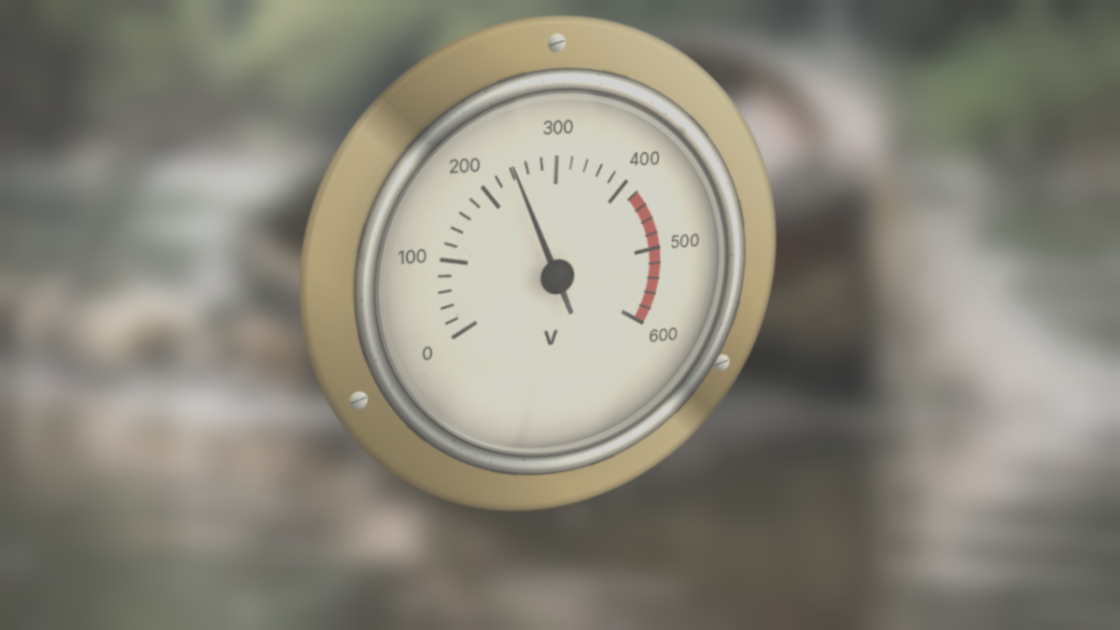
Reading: 240V
